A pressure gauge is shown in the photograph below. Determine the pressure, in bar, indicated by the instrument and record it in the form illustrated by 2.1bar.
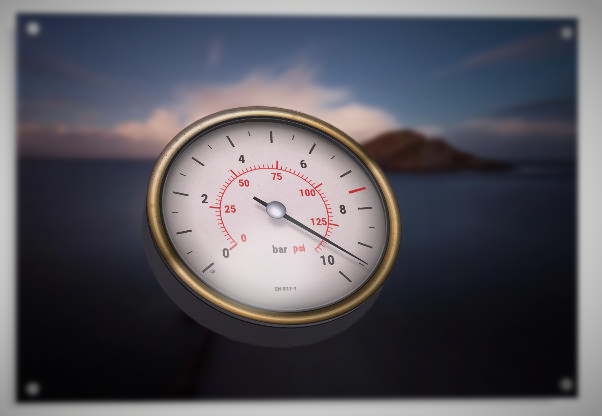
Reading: 9.5bar
